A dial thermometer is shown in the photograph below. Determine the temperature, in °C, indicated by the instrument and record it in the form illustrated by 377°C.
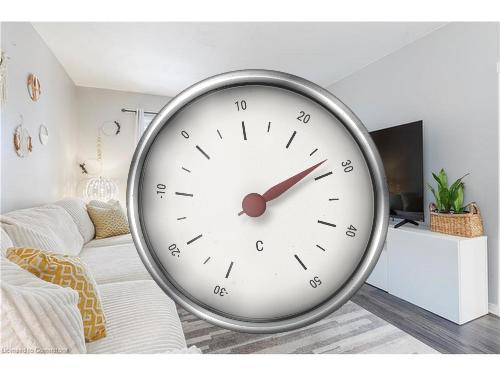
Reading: 27.5°C
